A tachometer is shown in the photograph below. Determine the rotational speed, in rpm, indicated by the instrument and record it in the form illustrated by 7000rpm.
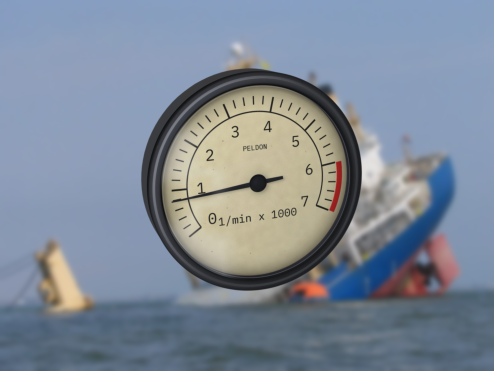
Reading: 800rpm
